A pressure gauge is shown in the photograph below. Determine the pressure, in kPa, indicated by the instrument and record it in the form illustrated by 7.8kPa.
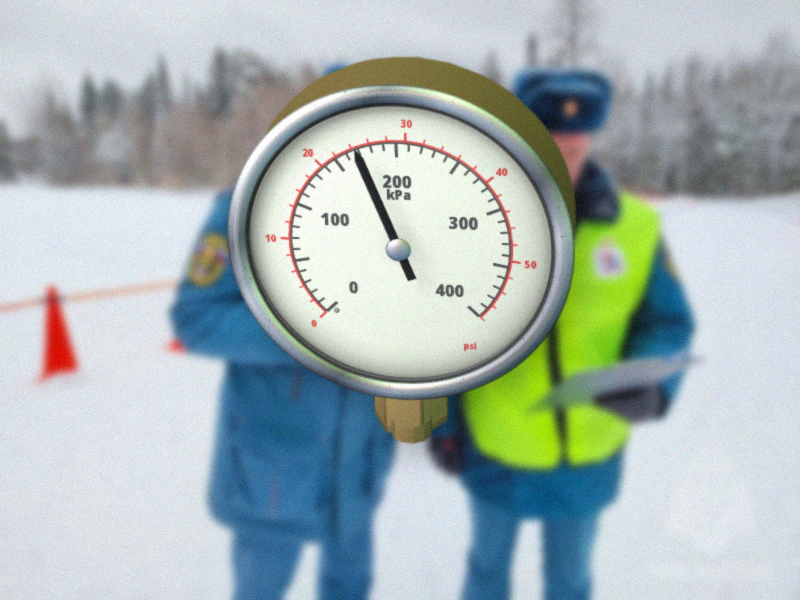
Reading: 170kPa
